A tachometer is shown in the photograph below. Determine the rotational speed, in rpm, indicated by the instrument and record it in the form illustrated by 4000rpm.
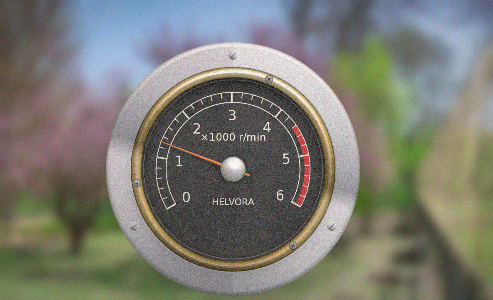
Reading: 1300rpm
